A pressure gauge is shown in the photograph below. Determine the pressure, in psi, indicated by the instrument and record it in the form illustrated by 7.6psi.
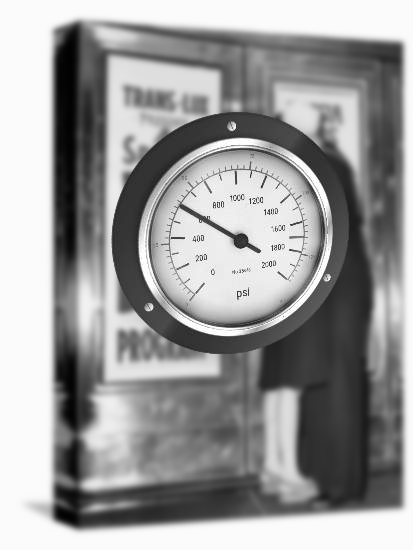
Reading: 600psi
